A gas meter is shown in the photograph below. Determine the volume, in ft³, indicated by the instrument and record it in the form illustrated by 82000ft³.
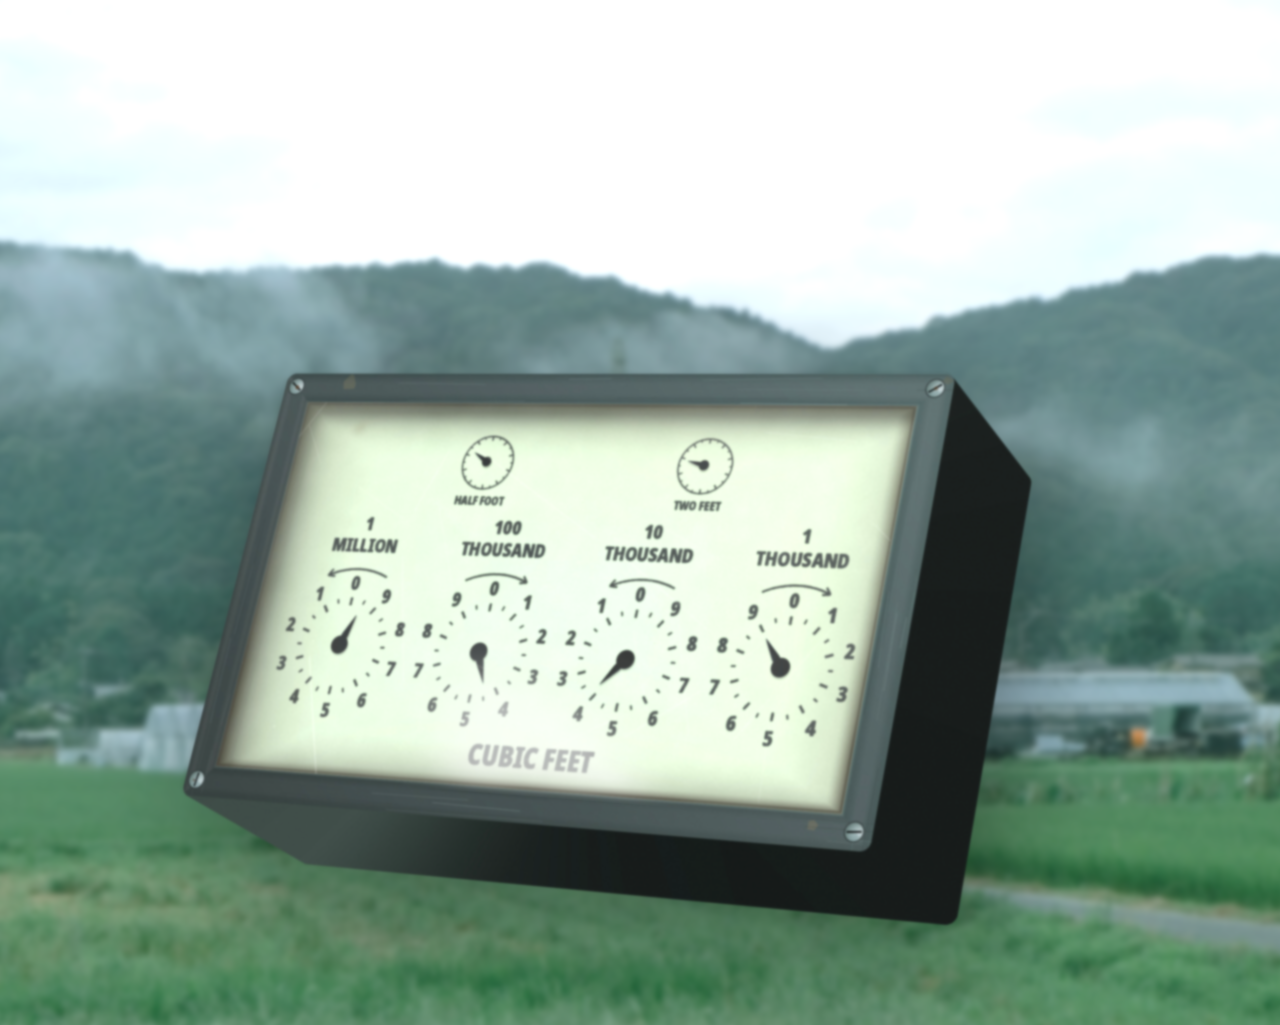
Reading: 943900ft³
